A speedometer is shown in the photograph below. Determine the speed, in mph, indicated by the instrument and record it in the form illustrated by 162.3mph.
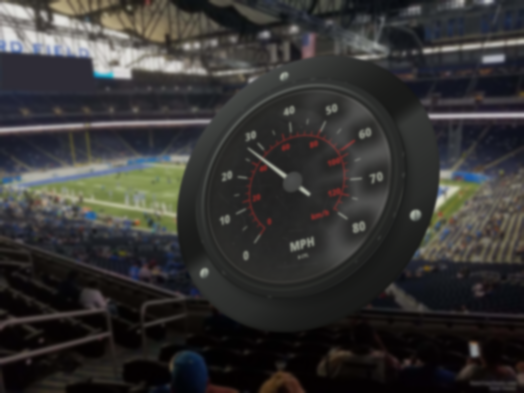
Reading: 27.5mph
